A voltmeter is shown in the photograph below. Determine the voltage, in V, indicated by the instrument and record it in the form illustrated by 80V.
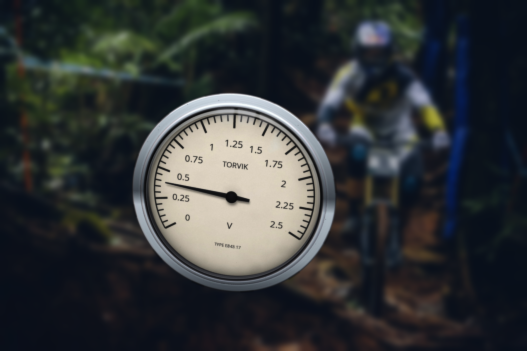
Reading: 0.4V
